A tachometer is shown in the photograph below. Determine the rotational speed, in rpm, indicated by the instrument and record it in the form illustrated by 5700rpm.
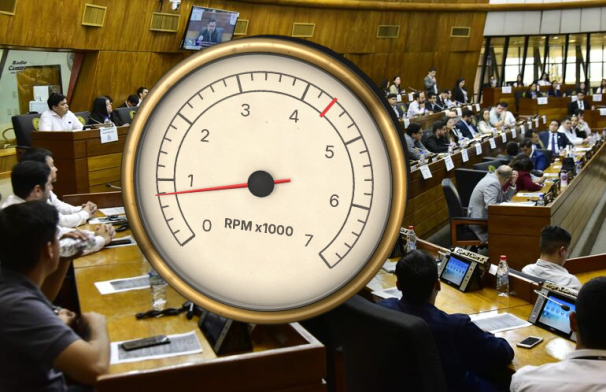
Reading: 800rpm
